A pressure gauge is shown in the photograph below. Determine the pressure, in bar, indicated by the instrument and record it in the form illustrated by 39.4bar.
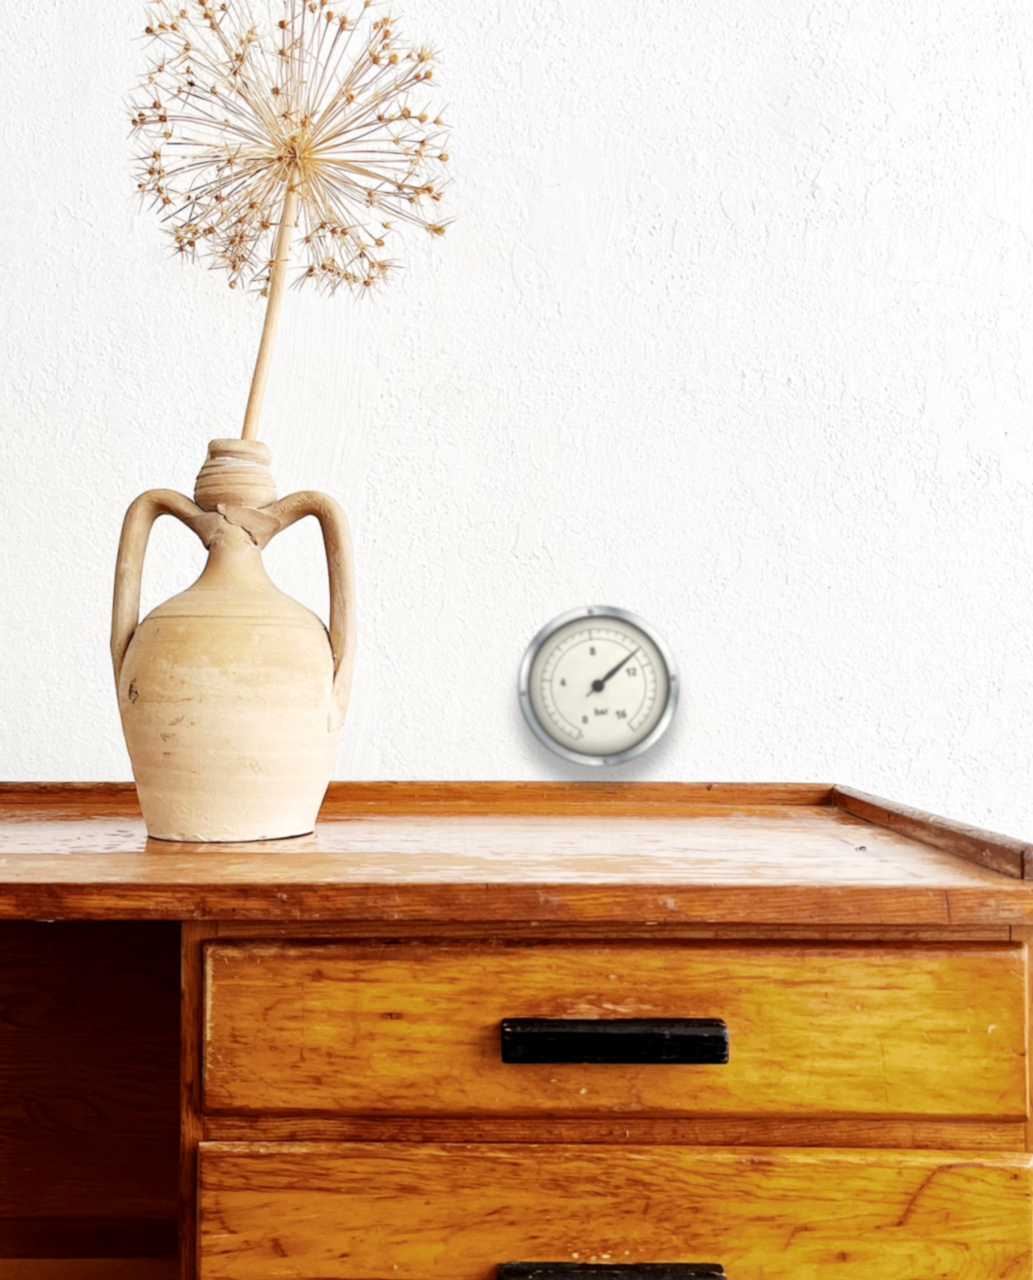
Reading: 11bar
